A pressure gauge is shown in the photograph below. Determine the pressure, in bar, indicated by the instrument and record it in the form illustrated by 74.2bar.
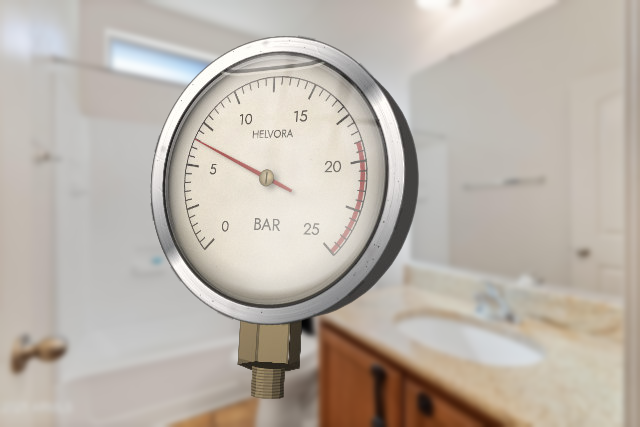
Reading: 6.5bar
